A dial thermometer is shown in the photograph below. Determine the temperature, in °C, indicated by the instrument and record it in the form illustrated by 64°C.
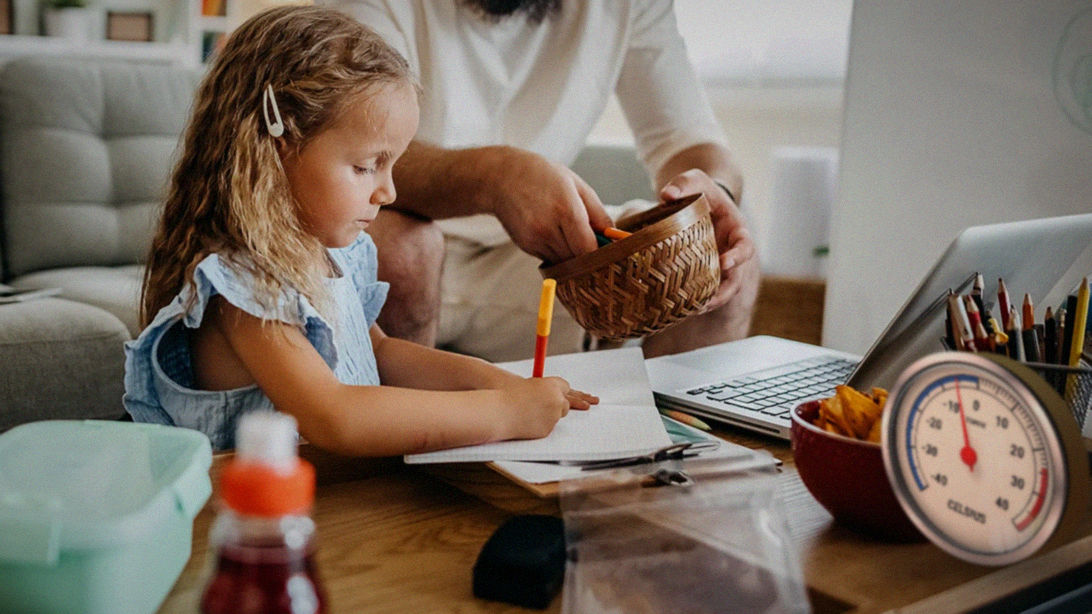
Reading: -5°C
